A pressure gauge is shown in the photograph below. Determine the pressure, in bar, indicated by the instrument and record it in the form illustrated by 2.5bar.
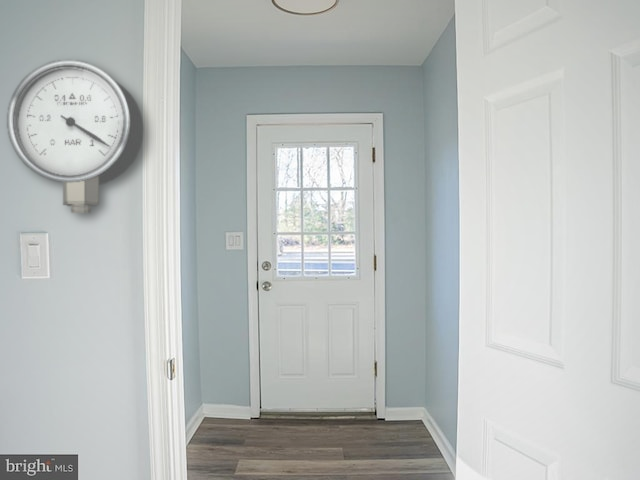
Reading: 0.95bar
